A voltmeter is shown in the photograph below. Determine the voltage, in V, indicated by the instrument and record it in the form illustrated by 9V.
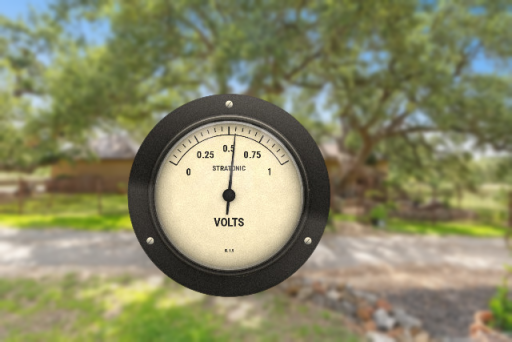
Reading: 0.55V
